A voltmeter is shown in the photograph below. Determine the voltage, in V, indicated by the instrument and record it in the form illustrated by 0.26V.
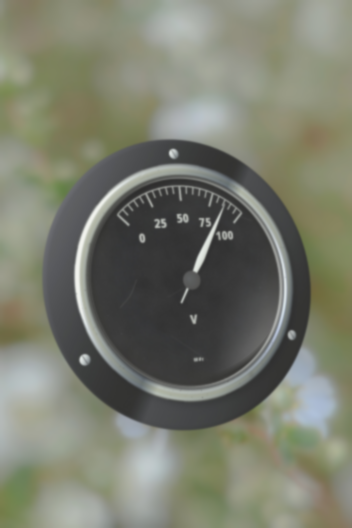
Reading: 85V
